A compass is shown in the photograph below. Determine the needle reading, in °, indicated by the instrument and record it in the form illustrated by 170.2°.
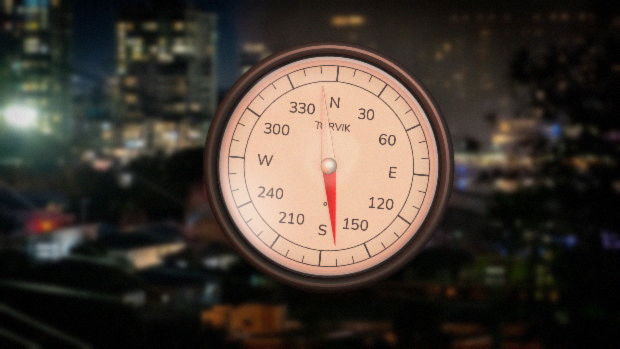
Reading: 170°
